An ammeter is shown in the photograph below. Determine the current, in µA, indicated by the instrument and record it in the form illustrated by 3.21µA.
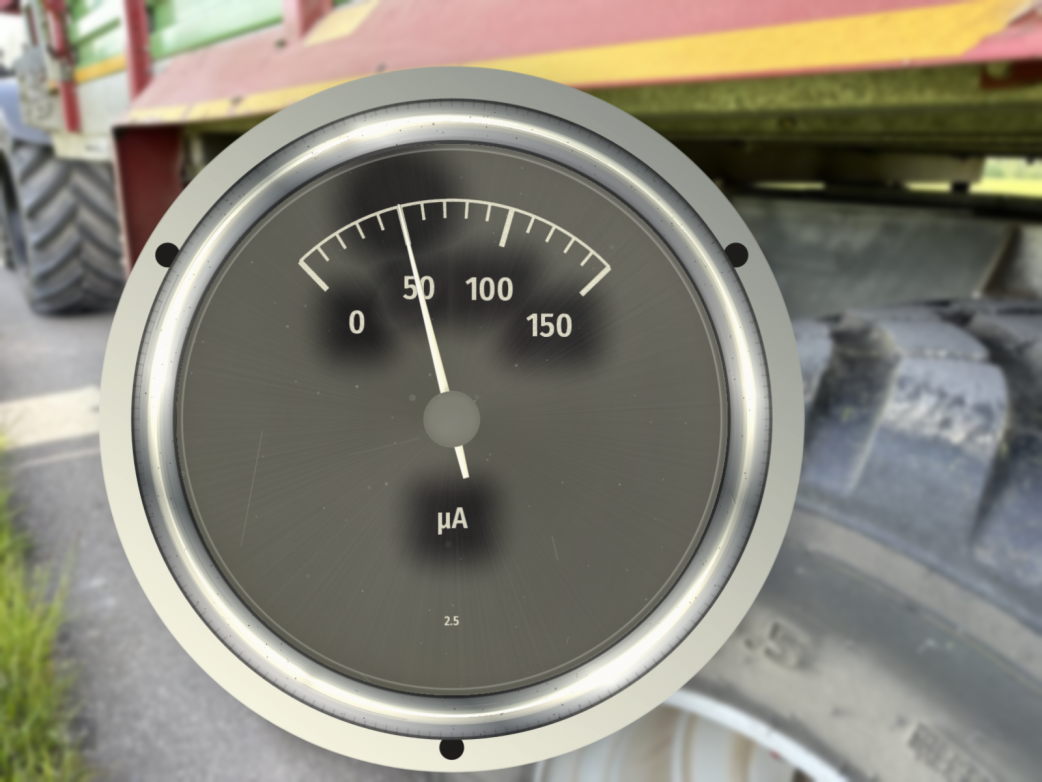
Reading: 50µA
